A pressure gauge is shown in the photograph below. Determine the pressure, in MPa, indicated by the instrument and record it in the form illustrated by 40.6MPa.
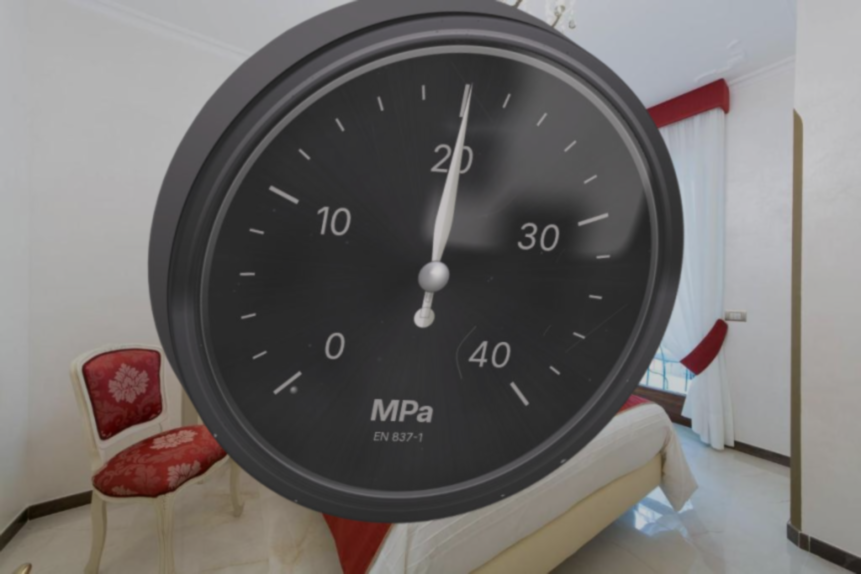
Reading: 20MPa
